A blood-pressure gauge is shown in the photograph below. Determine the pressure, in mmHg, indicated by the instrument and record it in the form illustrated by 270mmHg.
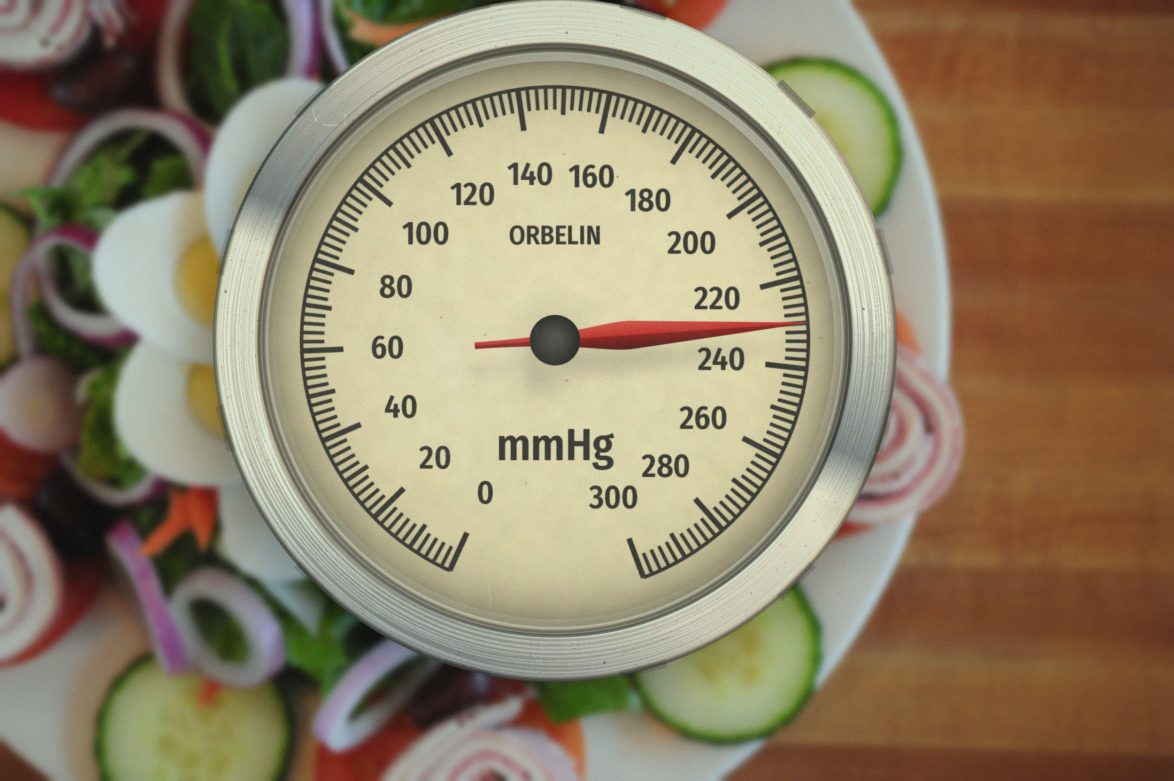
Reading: 230mmHg
